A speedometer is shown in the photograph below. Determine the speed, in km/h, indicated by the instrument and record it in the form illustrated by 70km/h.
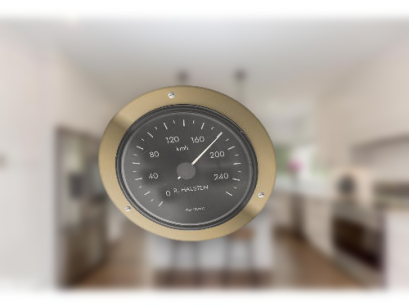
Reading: 180km/h
